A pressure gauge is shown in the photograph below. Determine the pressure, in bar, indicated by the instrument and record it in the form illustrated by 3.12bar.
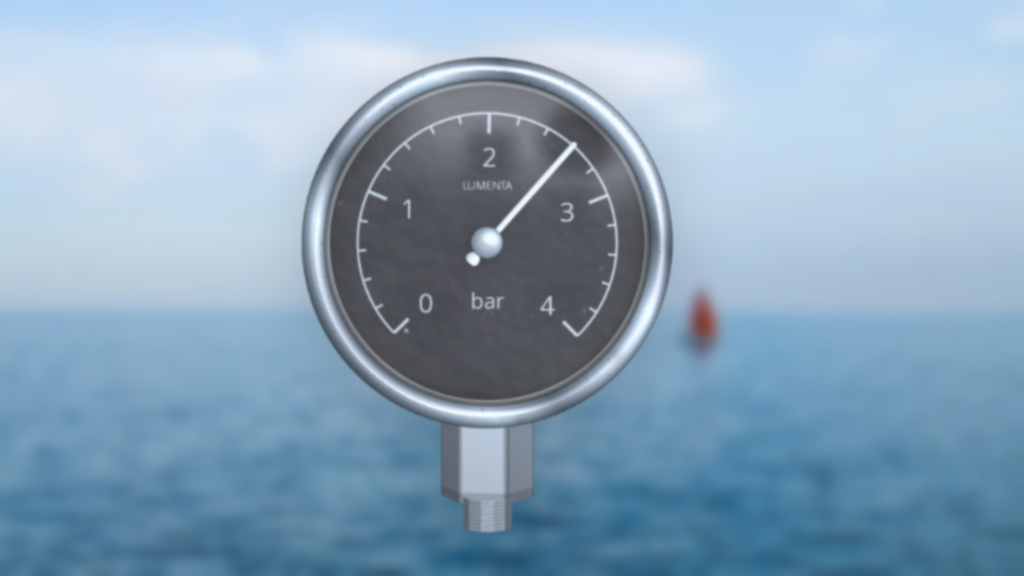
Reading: 2.6bar
